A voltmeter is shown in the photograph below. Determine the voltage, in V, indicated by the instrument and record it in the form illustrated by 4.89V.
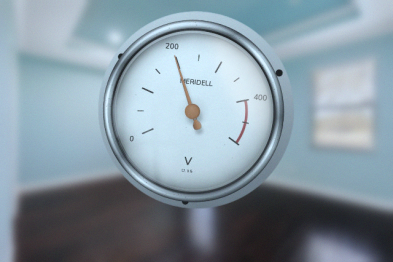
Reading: 200V
